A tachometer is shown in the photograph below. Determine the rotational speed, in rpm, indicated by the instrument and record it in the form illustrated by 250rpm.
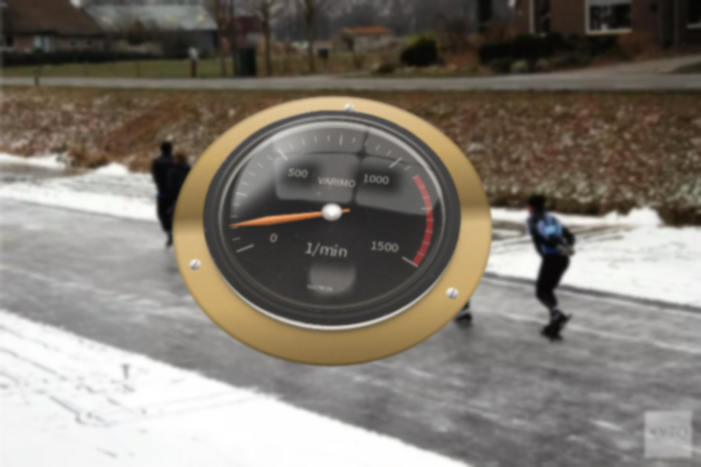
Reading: 100rpm
